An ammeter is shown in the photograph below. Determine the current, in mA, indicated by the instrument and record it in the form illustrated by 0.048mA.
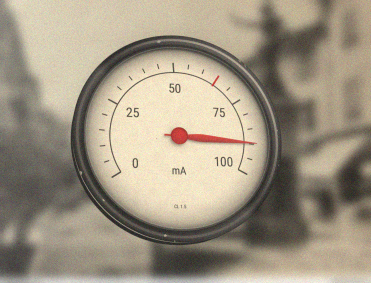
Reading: 90mA
